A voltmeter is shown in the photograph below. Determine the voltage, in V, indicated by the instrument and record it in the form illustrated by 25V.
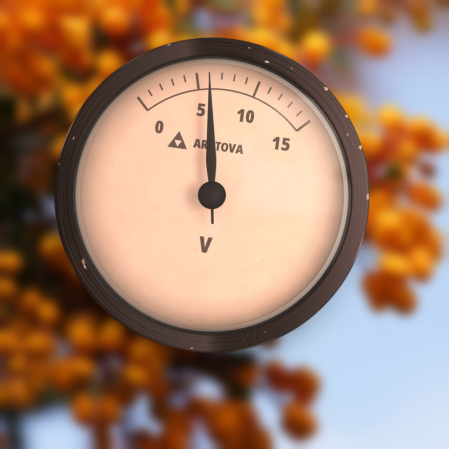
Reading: 6V
